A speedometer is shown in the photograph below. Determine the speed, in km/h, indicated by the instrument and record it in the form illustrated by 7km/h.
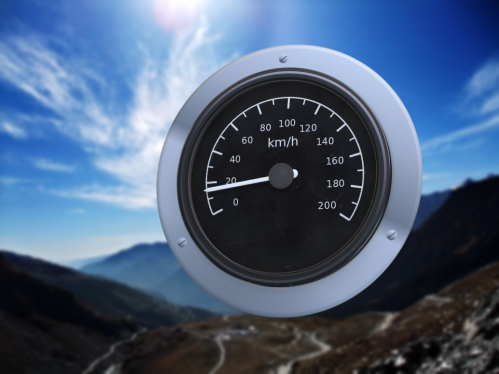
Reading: 15km/h
